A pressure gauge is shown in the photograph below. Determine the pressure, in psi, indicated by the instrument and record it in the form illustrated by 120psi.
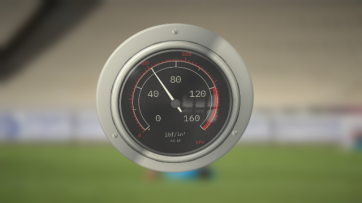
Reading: 60psi
